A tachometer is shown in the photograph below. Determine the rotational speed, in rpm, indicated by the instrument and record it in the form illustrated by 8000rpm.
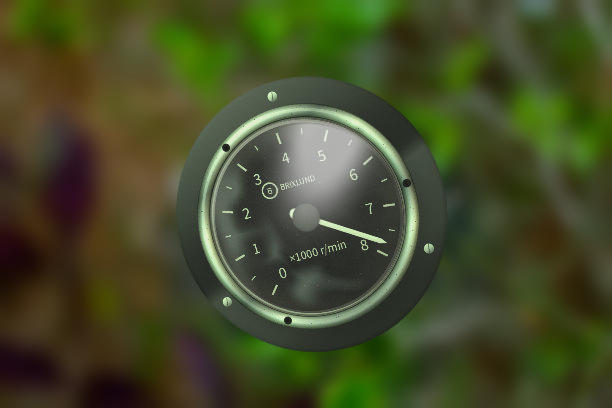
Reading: 7750rpm
